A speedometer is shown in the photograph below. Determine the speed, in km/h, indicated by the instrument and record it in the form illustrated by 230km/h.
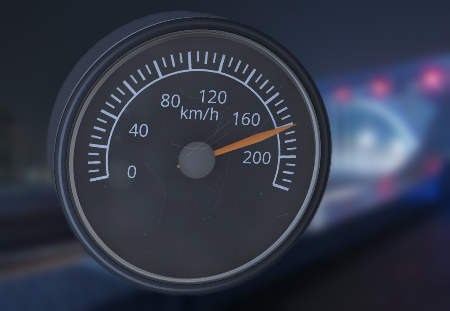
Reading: 180km/h
